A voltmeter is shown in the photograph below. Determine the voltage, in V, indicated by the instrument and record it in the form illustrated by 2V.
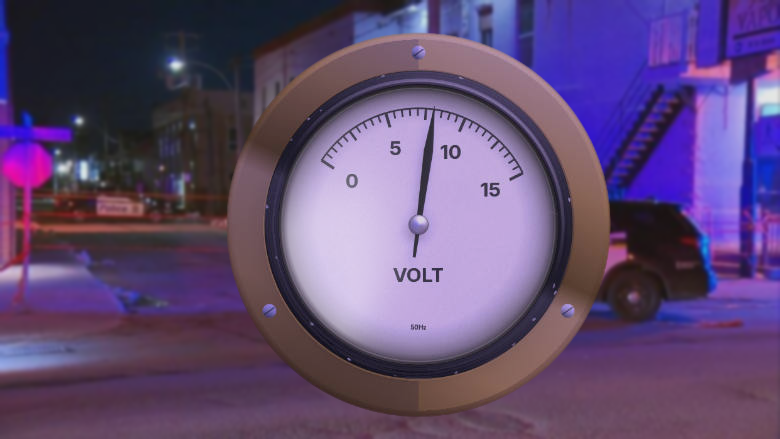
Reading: 8V
